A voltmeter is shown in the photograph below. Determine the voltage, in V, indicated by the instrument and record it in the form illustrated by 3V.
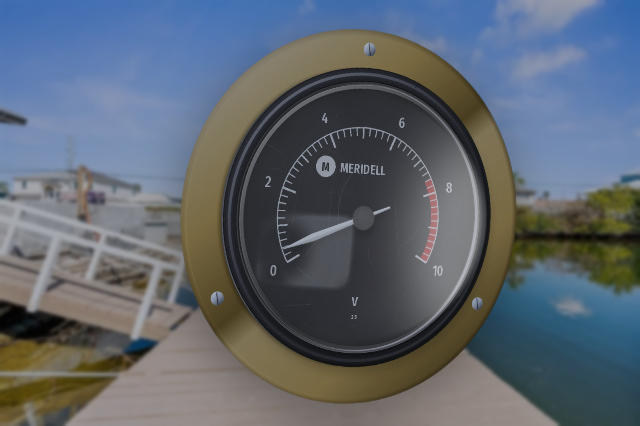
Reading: 0.4V
